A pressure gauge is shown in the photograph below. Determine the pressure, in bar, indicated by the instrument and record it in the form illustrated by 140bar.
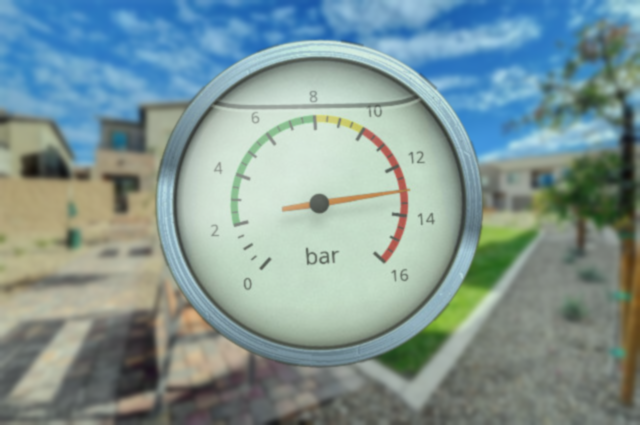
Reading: 13bar
